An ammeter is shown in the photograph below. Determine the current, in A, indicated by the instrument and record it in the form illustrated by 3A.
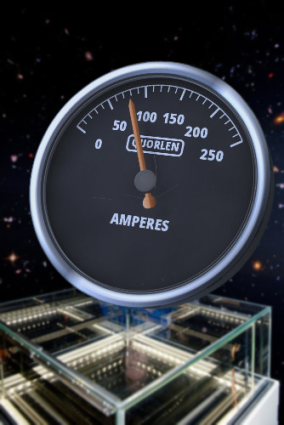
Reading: 80A
